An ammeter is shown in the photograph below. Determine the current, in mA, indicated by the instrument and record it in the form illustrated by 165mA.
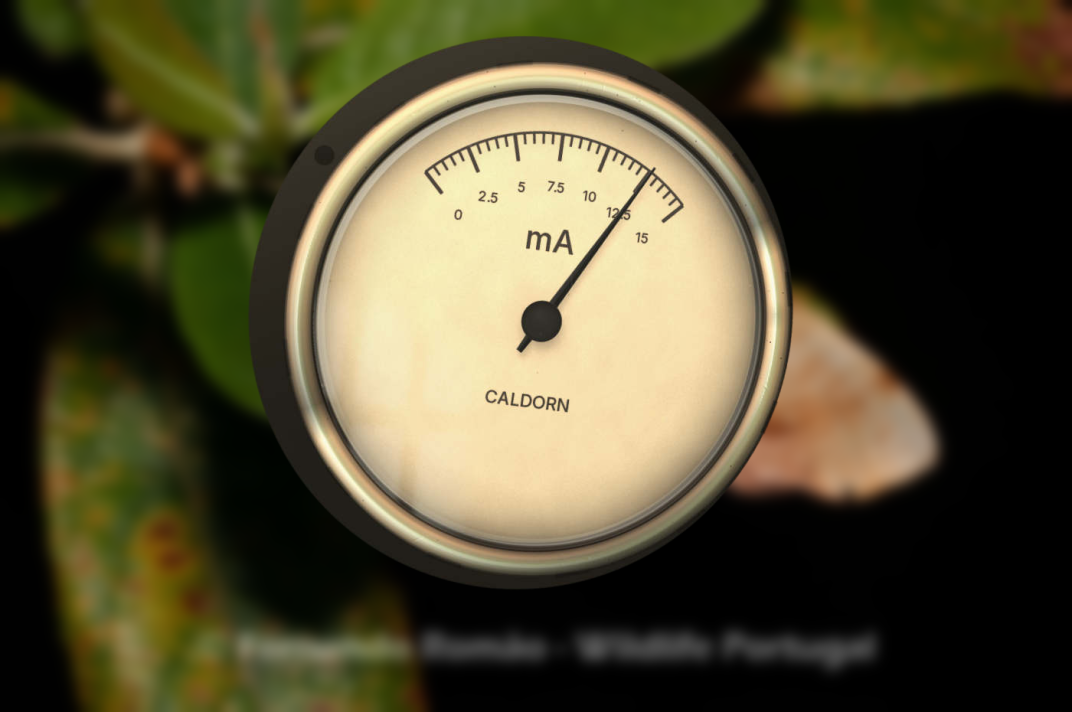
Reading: 12.5mA
